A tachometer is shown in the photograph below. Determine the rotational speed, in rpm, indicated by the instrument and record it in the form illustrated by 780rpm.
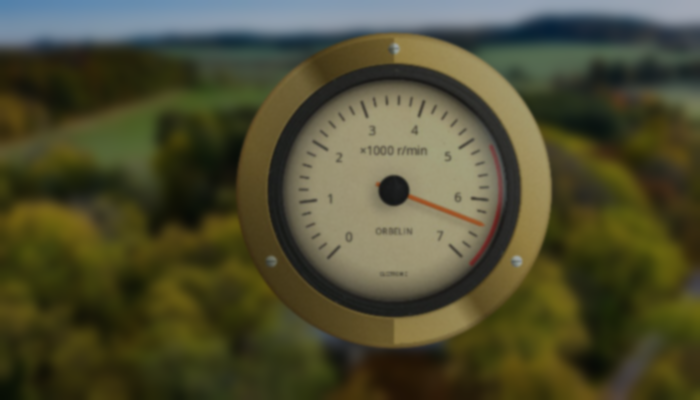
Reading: 6400rpm
